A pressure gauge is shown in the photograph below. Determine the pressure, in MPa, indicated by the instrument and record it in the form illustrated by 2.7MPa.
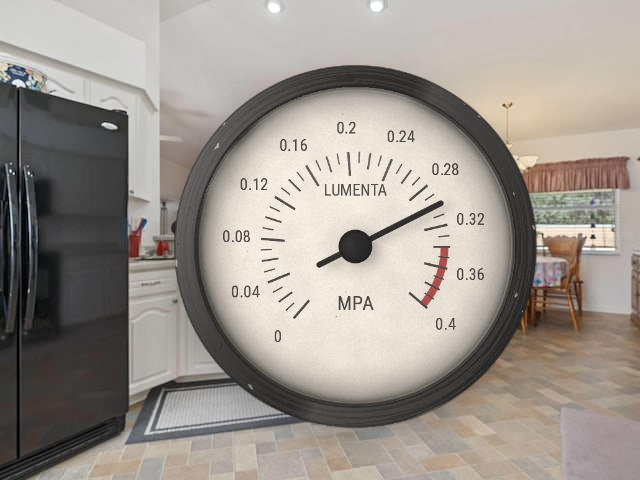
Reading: 0.3MPa
